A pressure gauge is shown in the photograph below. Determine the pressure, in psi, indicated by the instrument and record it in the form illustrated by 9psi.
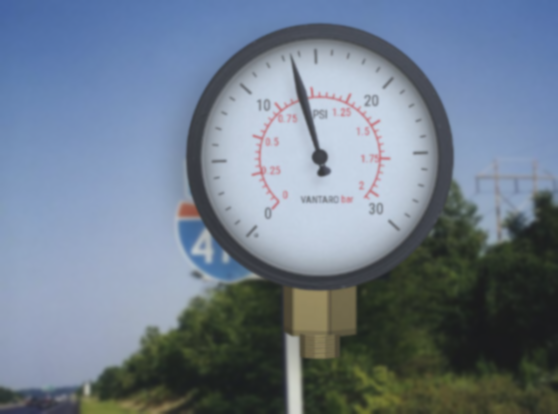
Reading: 13.5psi
